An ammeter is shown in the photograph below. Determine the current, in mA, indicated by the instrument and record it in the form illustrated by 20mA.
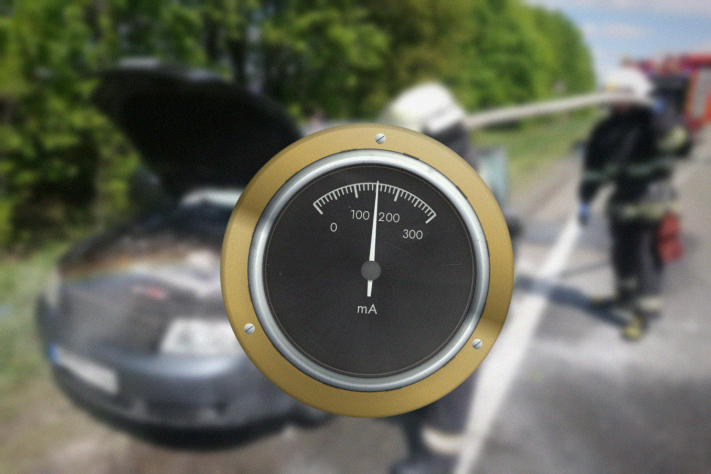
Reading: 150mA
